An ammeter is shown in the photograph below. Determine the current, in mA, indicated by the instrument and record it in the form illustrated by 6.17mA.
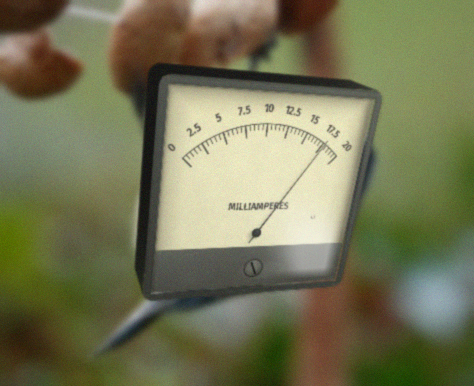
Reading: 17.5mA
